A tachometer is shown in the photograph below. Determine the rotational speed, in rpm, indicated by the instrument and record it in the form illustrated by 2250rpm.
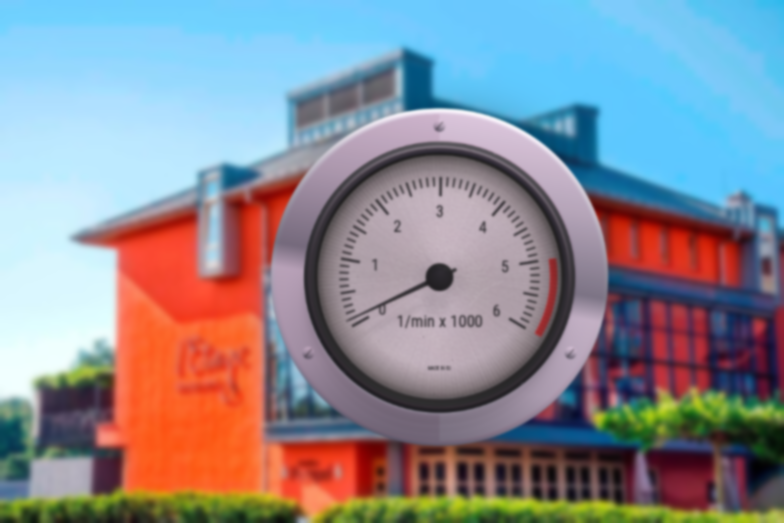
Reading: 100rpm
